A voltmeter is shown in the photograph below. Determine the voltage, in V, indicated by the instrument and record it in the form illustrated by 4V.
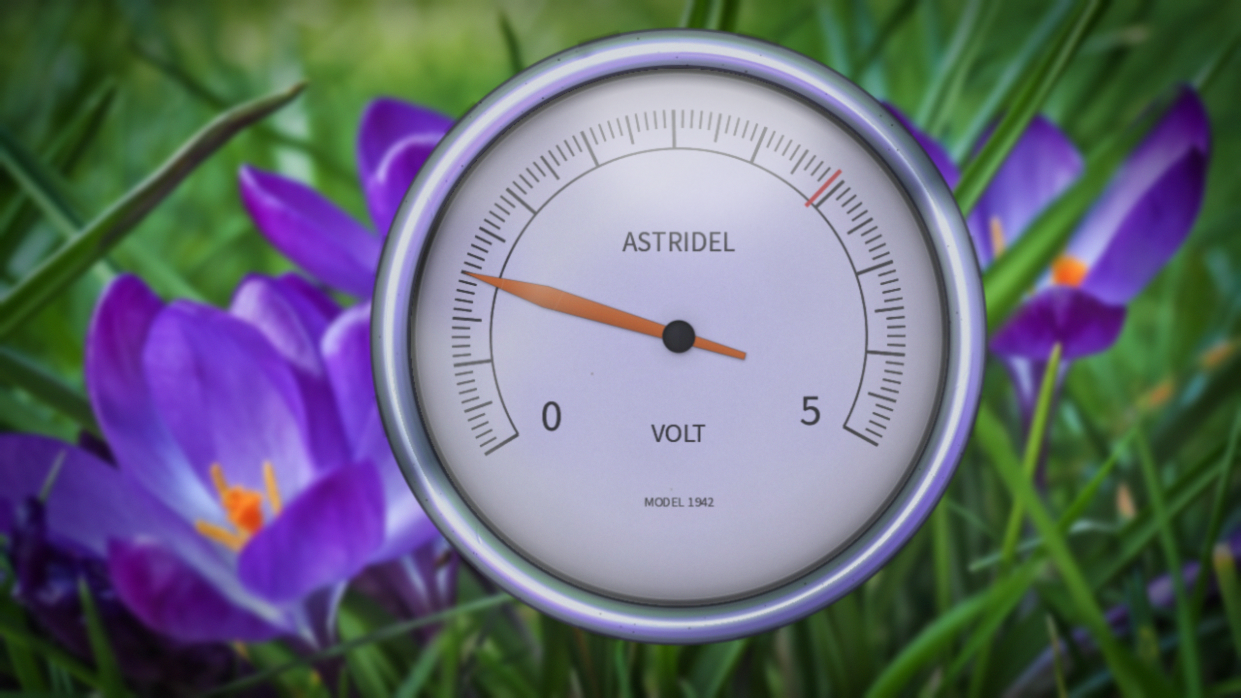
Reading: 1V
